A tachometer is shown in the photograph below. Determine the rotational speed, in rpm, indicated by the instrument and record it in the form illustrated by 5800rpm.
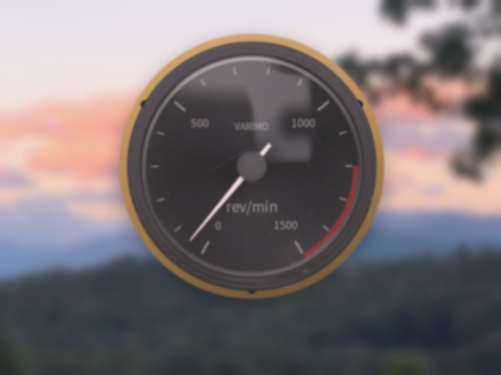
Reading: 50rpm
